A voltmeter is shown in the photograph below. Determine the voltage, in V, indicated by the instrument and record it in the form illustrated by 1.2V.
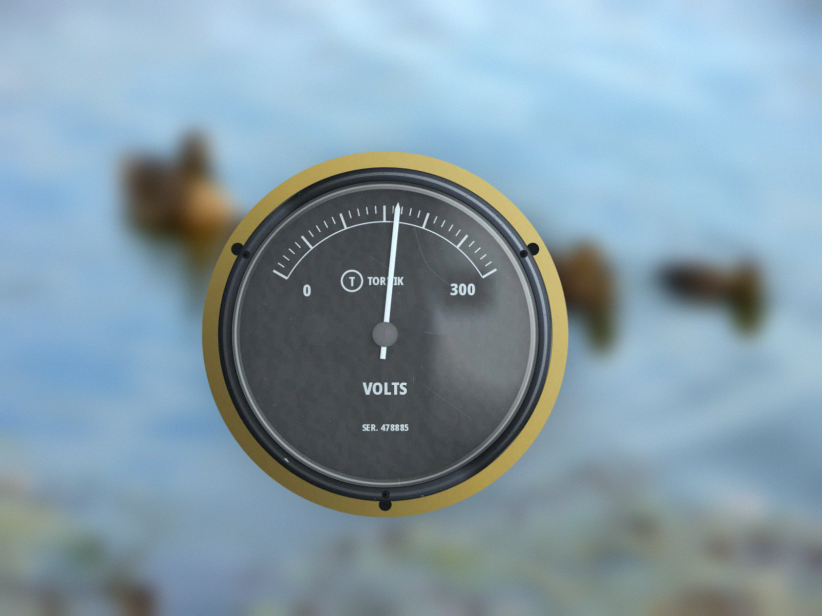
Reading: 165V
